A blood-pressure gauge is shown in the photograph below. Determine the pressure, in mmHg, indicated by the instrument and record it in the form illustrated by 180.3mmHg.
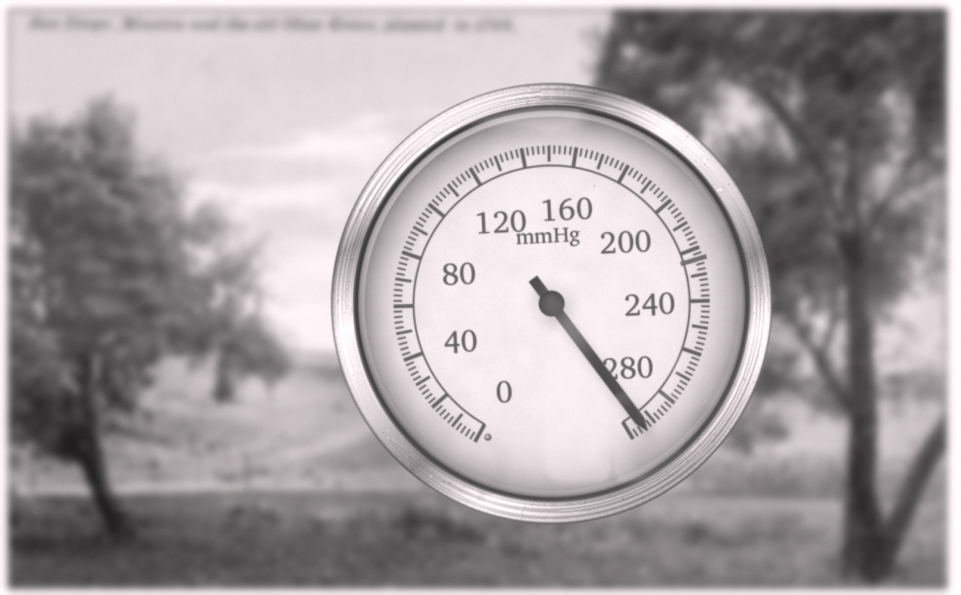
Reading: 294mmHg
